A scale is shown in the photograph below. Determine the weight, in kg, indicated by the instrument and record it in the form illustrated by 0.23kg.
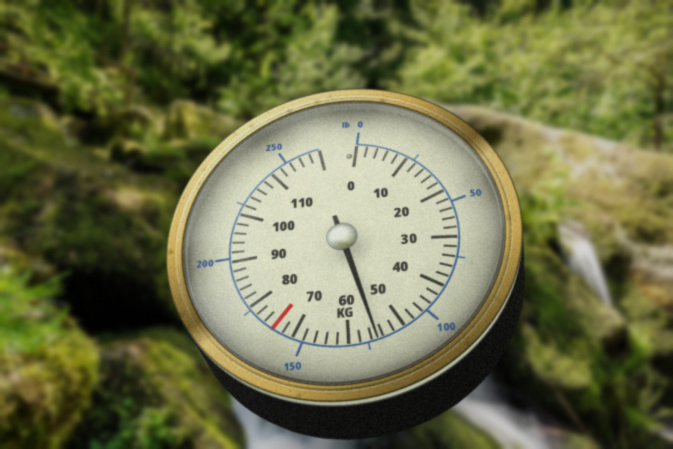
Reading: 55kg
